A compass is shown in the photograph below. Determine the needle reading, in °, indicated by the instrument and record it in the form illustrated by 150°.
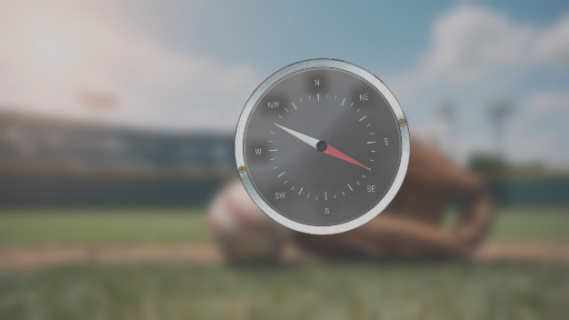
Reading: 120°
